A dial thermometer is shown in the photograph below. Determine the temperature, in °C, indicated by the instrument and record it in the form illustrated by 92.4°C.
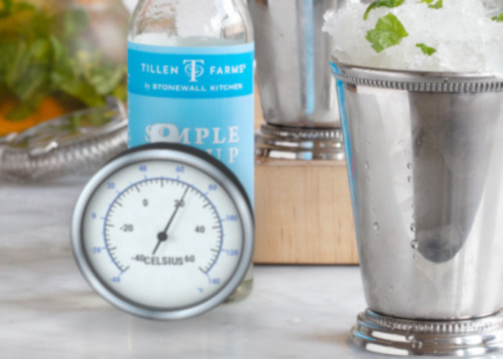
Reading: 20°C
